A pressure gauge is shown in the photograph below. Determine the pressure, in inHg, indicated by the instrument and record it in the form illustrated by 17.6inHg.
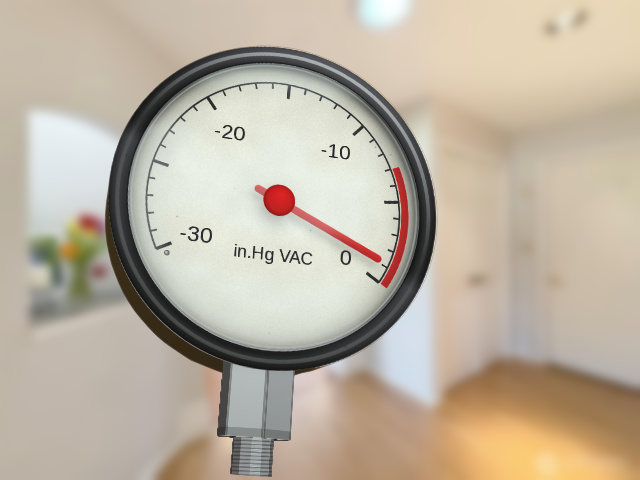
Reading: -1inHg
